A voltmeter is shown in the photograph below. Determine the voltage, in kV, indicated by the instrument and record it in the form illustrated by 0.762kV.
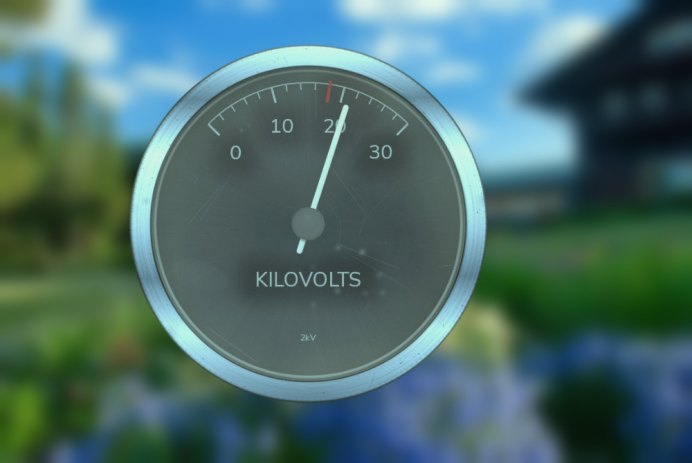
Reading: 21kV
